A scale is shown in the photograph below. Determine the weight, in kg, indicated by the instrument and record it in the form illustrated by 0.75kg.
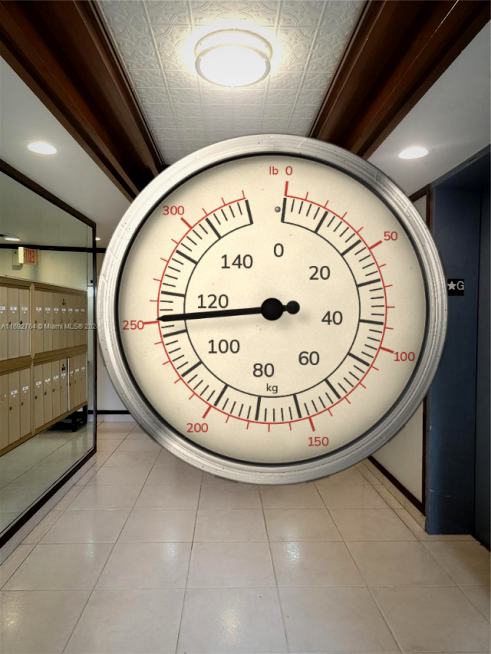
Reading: 114kg
